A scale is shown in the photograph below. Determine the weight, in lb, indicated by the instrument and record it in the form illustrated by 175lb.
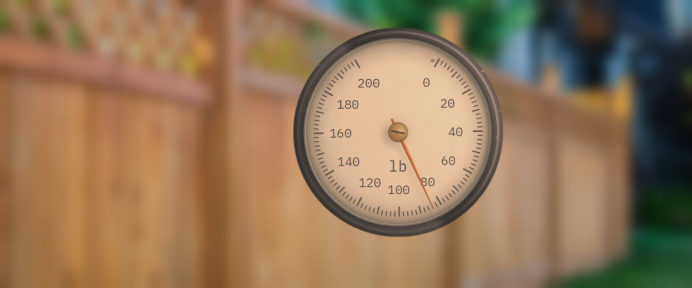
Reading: 84lb
